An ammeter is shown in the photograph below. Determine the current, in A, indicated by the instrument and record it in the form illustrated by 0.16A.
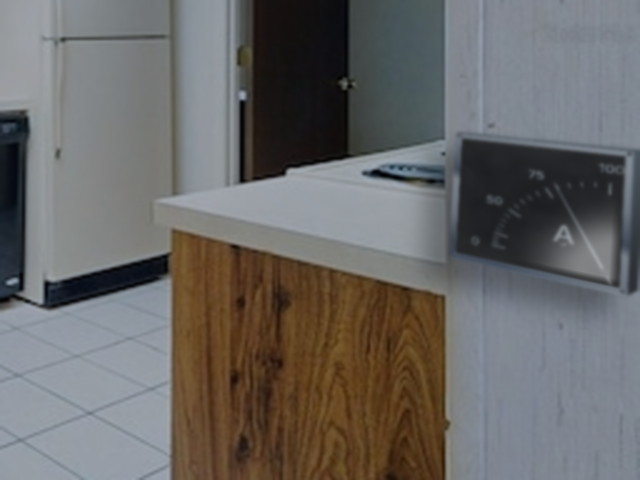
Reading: 80A
